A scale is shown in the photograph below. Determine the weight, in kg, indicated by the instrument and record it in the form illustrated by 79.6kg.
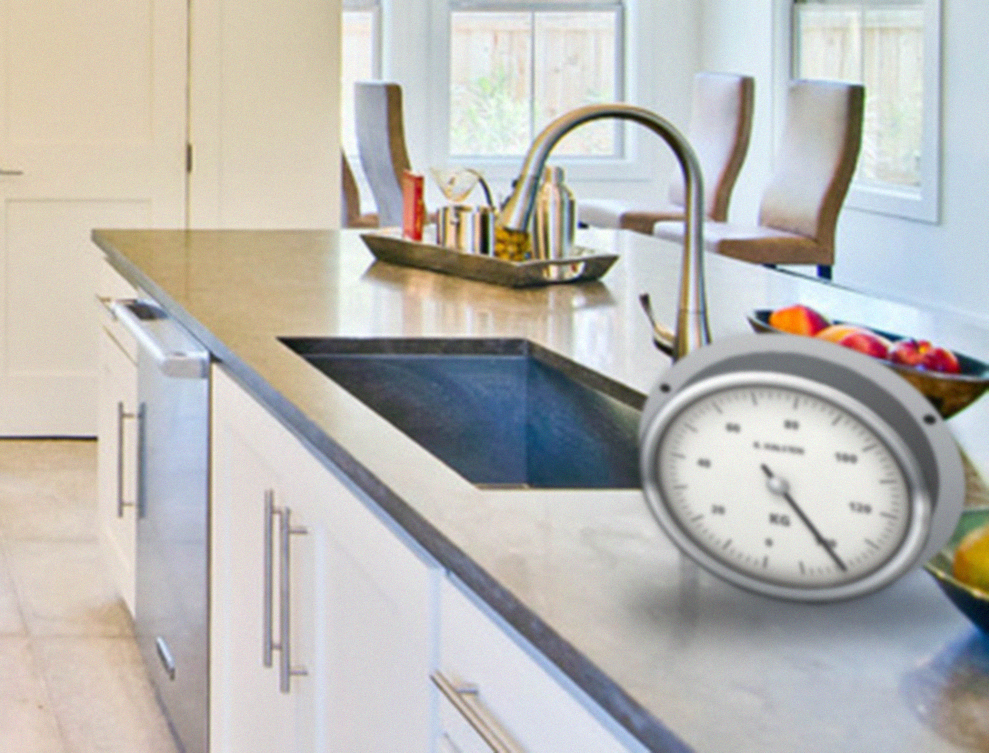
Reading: 140kg
